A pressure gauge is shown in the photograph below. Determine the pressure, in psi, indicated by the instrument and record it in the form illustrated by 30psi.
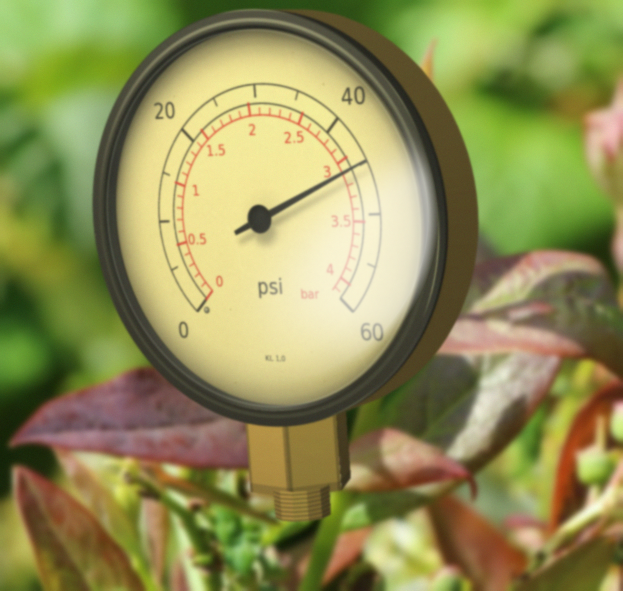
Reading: 45psi
